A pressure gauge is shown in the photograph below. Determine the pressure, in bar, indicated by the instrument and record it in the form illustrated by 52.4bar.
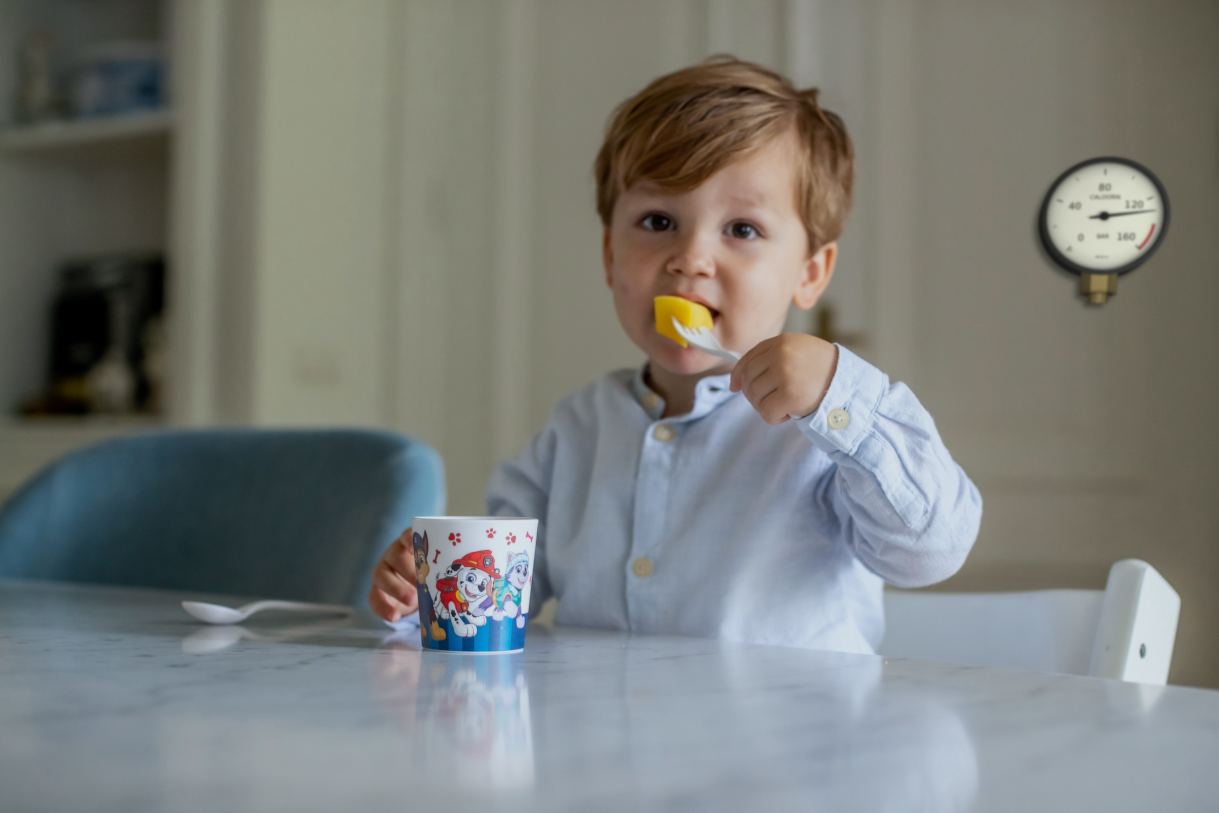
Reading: 130bar
